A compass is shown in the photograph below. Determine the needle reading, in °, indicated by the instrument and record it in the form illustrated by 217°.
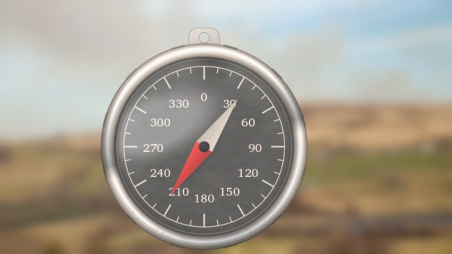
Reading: 215°
